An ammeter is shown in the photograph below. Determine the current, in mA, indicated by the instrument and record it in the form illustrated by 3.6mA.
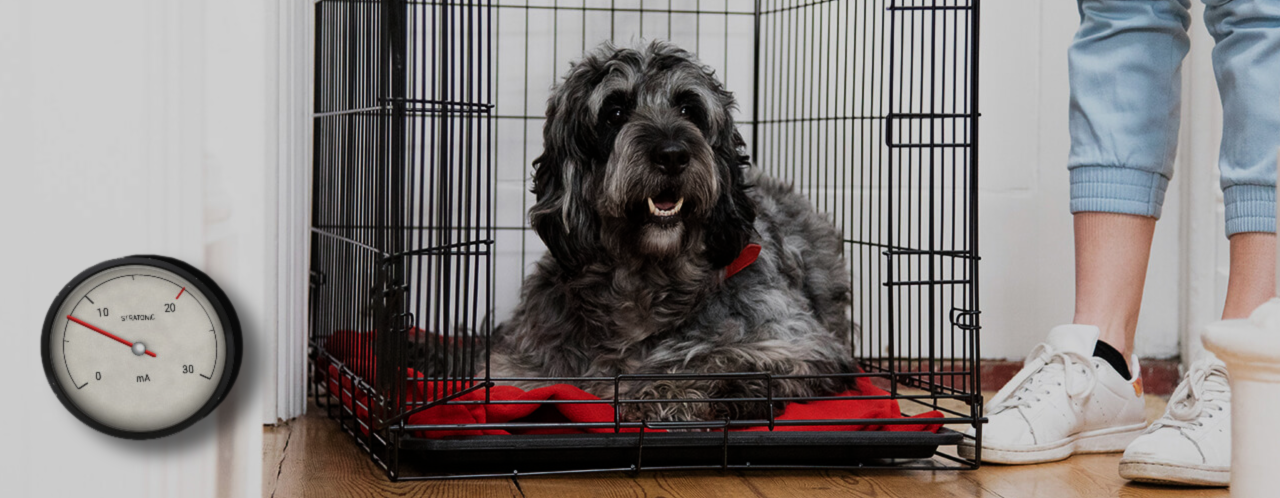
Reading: 7.5mA
